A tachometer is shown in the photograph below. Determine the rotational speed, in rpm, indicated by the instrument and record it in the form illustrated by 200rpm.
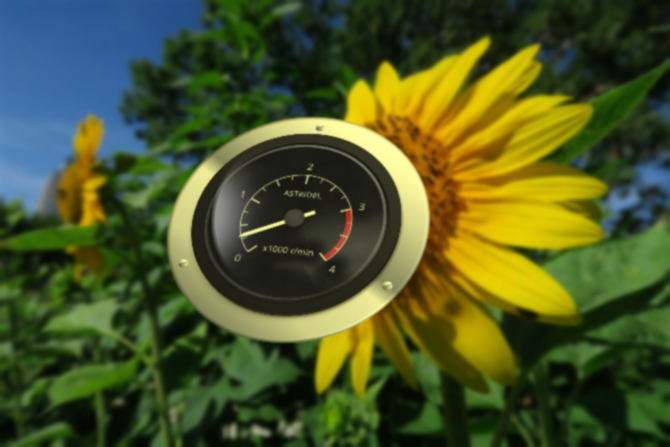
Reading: 250rpm
